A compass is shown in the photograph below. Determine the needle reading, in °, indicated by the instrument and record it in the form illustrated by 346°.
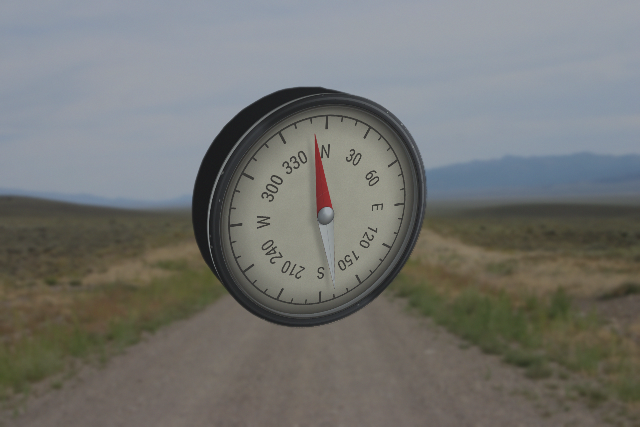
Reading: 350°
